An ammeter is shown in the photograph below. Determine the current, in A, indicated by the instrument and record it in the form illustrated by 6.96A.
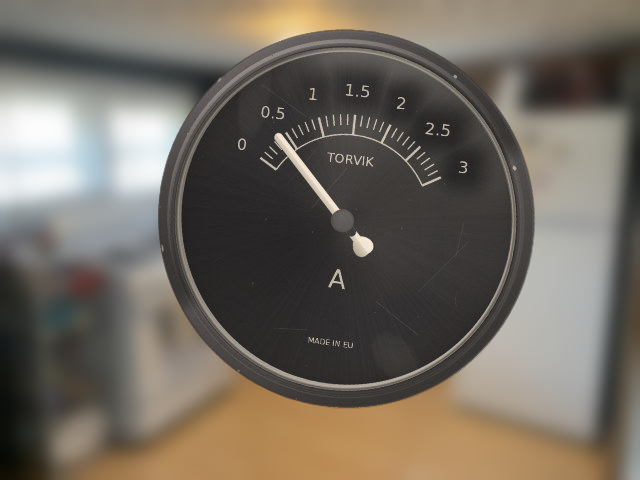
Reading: 0.4A
